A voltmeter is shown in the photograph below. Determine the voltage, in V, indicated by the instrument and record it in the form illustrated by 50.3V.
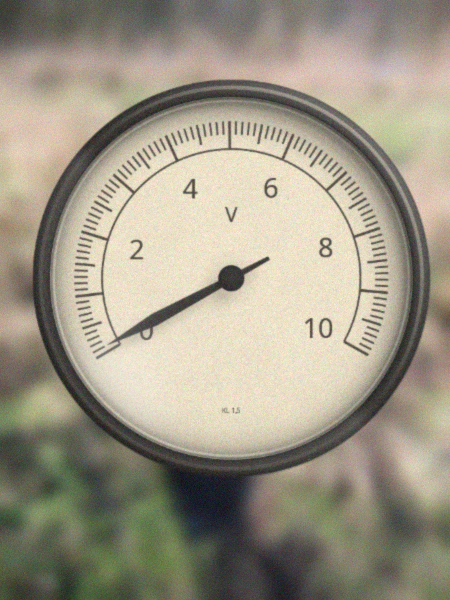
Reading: 0.1V
